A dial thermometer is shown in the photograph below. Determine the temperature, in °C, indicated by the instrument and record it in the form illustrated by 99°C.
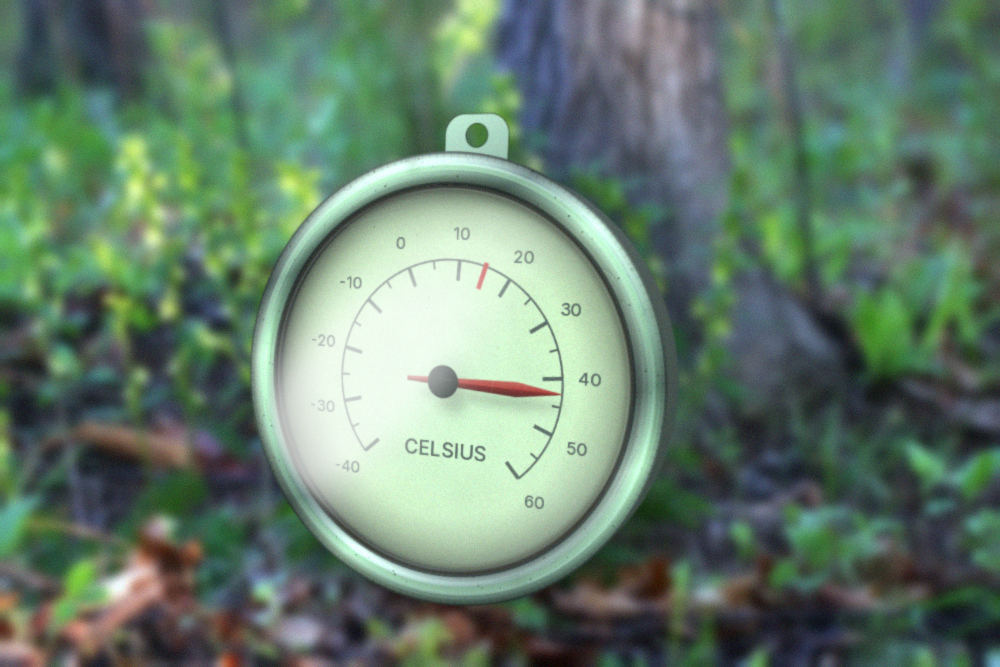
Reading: 42.5°C
